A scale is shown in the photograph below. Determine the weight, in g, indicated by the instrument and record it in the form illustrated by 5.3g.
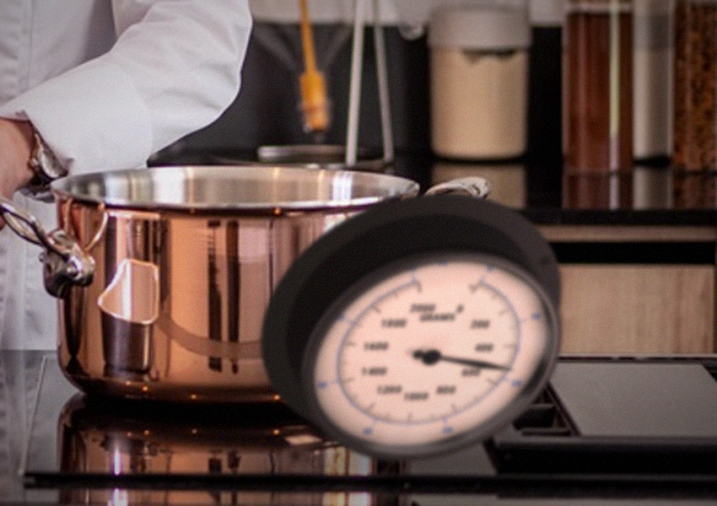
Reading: 500g
